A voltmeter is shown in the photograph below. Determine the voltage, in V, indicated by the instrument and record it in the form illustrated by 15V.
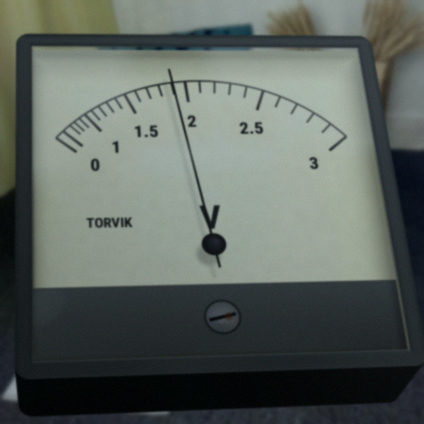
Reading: 1.9V
